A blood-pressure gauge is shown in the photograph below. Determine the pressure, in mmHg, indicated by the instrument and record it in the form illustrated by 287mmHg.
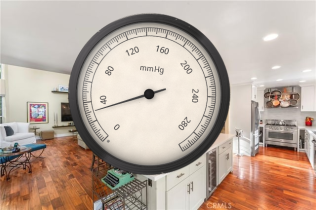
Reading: 30mmHg
